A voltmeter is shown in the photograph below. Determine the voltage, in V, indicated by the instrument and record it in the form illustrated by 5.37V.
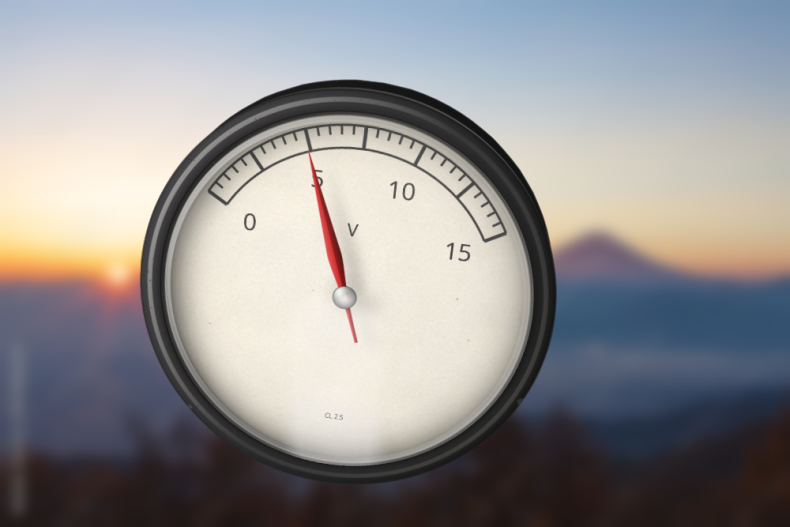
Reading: 5V
